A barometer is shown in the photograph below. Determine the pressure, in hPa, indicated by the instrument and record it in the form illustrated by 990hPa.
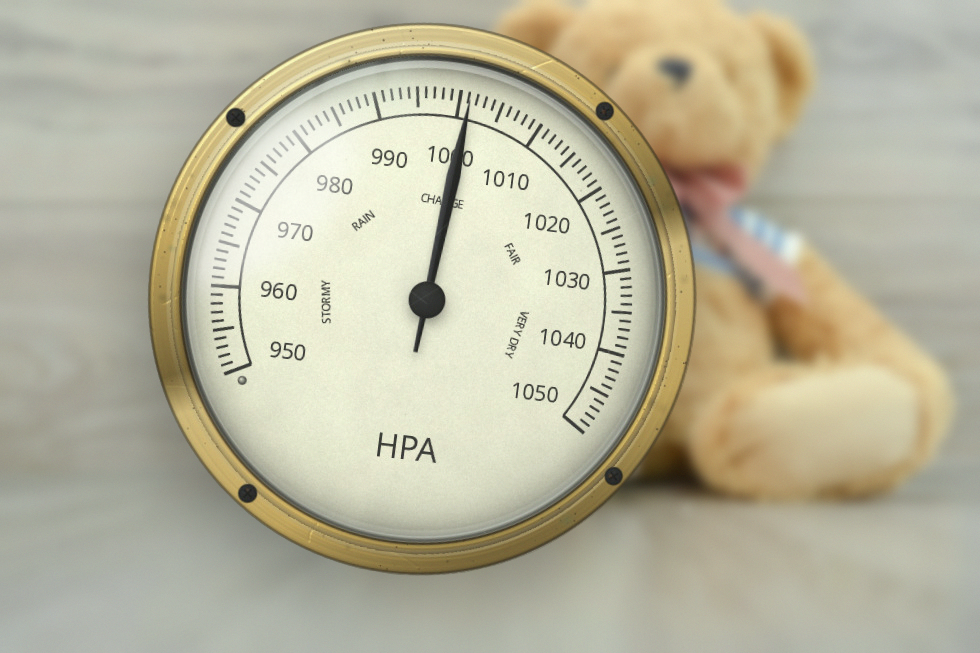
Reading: 1001hPa
